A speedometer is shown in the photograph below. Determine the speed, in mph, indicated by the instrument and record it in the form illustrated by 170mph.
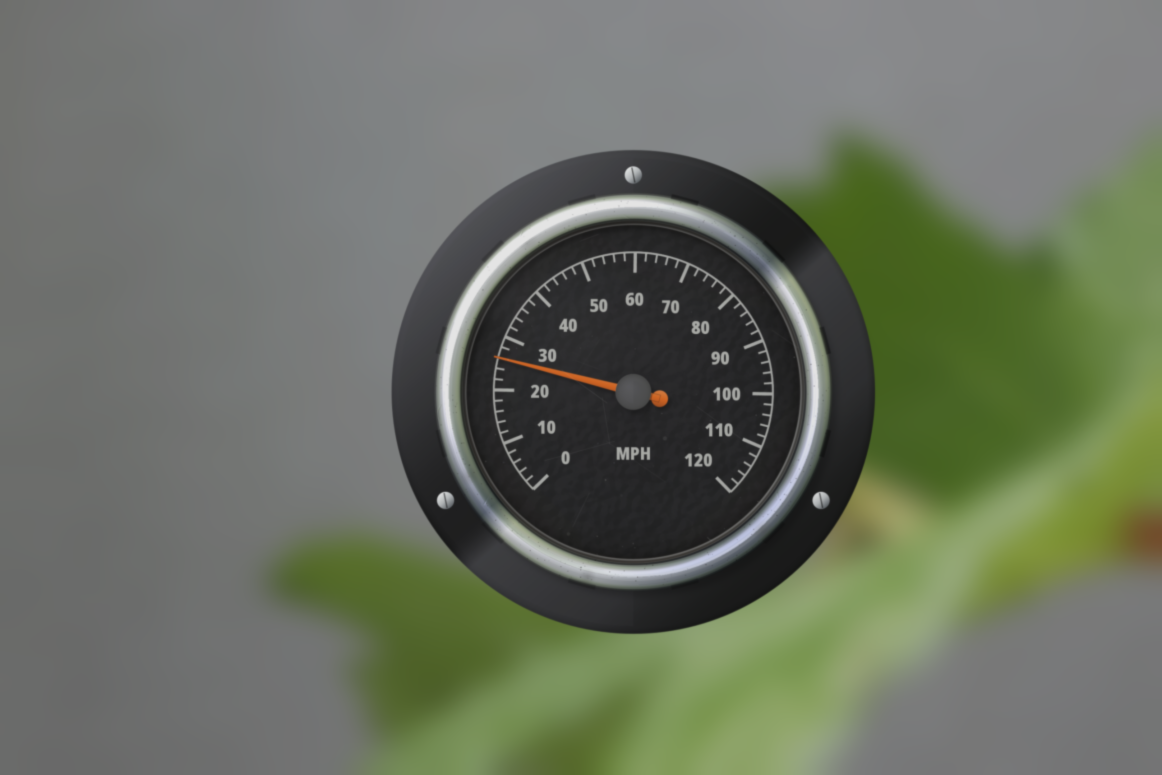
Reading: 26mph
